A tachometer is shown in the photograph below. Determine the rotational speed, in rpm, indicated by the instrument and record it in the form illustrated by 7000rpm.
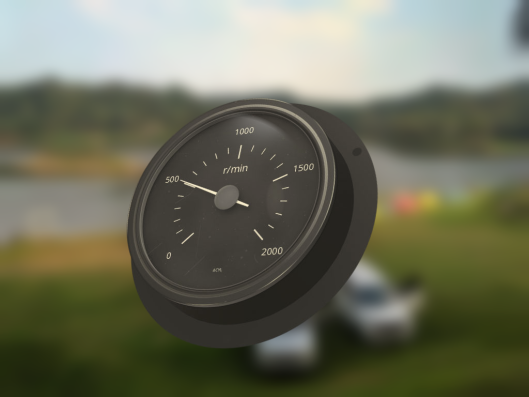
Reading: 500rpm
